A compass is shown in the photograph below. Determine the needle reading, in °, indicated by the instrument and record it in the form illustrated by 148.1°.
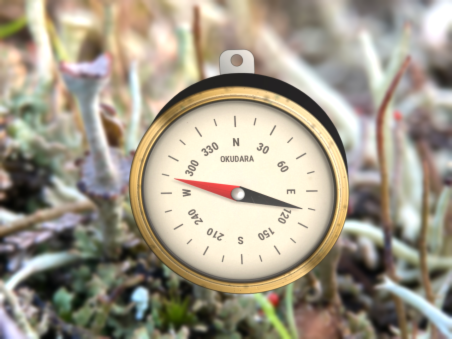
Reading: 285°
